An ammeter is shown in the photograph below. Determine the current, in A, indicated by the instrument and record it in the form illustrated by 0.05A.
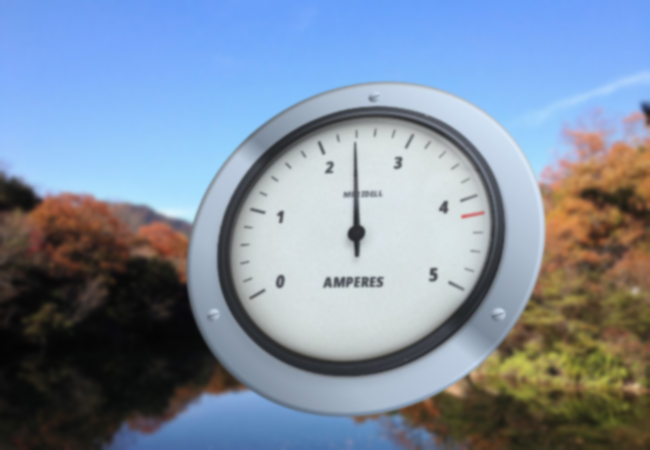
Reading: 2.4A
